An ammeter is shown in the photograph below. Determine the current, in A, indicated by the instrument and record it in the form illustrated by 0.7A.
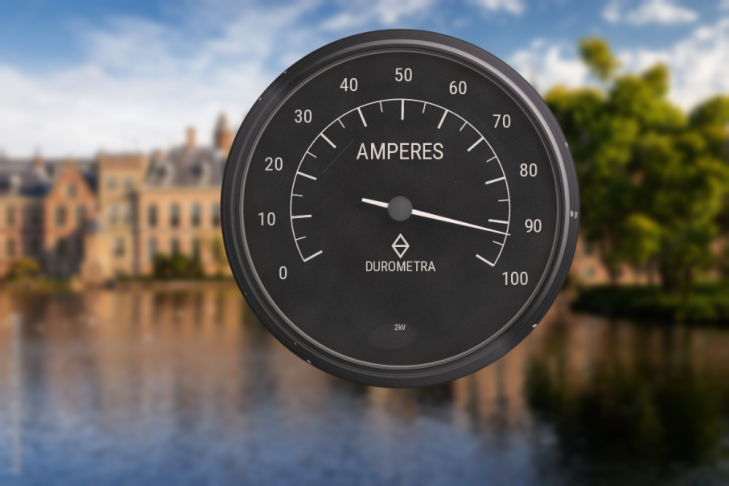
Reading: 92.5A
